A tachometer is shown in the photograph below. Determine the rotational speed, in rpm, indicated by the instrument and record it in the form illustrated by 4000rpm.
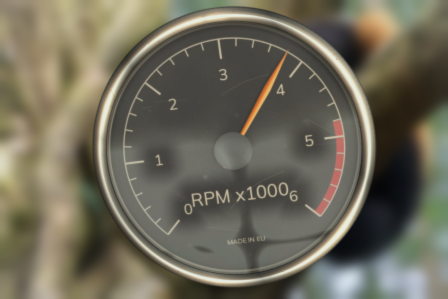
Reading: 3800rpm
